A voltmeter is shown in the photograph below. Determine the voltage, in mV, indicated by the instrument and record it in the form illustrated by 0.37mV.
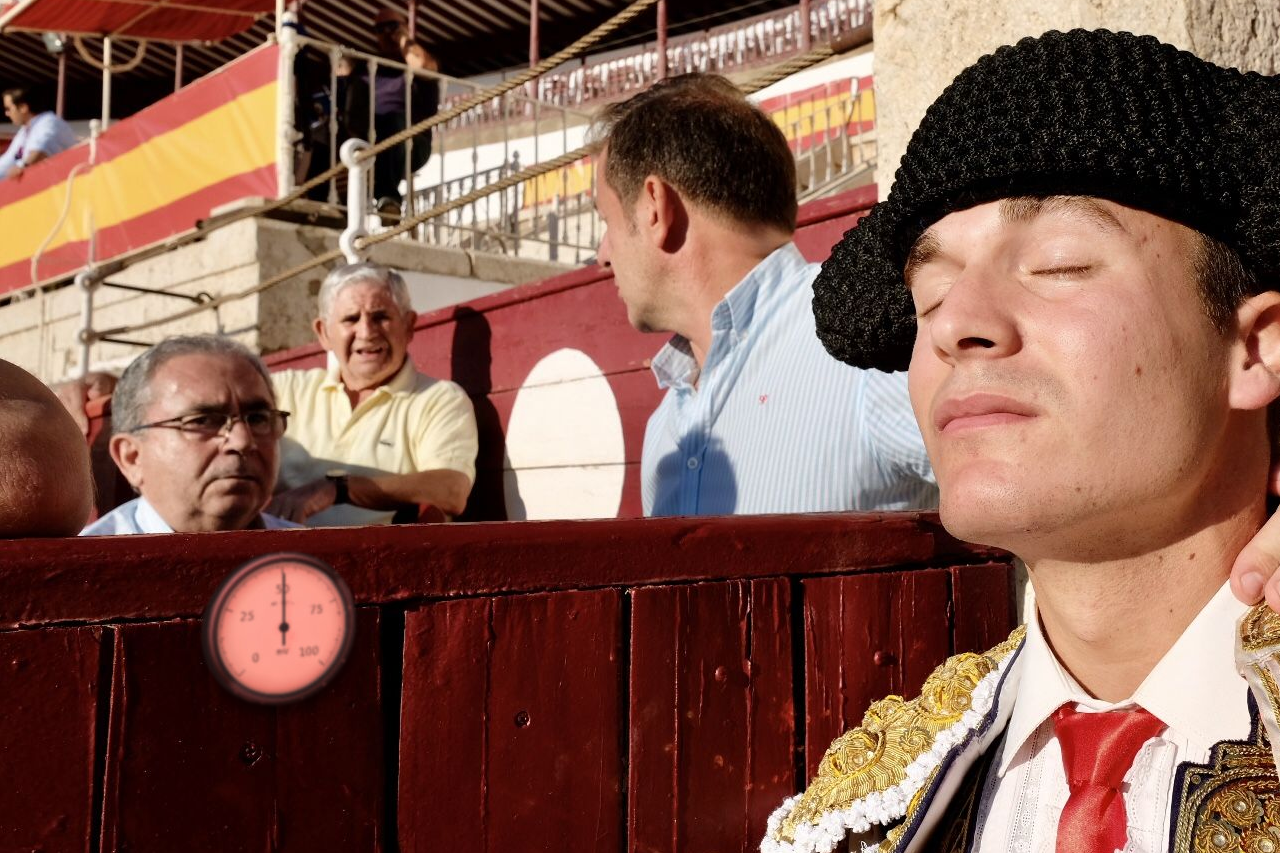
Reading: 50mV
